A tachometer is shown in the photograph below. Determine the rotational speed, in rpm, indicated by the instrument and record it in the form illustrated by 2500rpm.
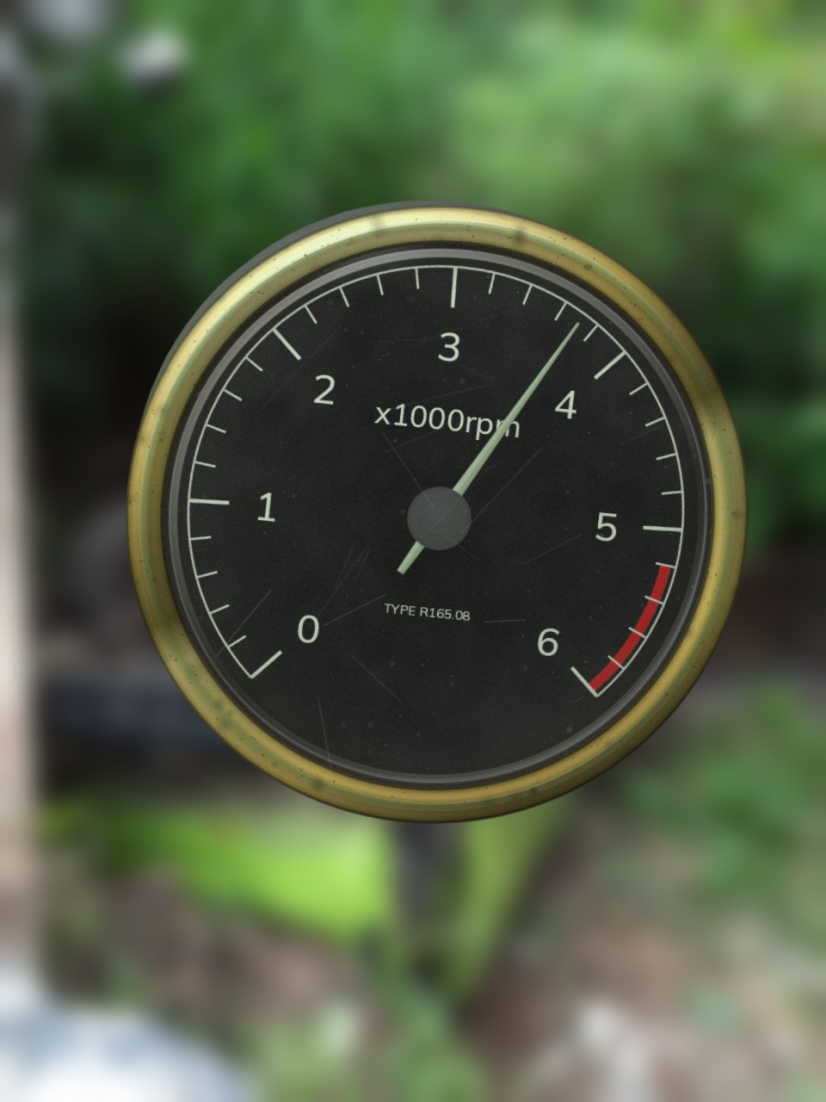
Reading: 3700rpm
